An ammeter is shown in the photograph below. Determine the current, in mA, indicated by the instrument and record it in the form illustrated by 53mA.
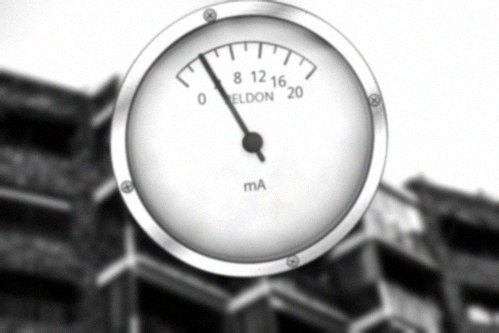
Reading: 4mA
